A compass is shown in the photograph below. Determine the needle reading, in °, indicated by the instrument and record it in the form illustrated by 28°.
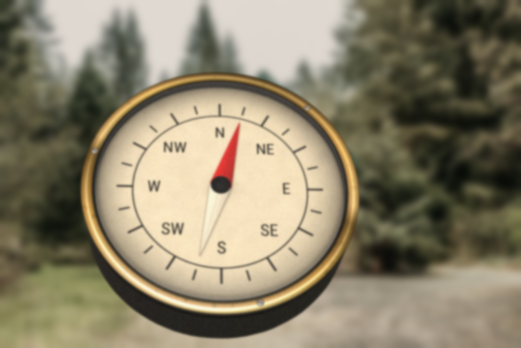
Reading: 15°
